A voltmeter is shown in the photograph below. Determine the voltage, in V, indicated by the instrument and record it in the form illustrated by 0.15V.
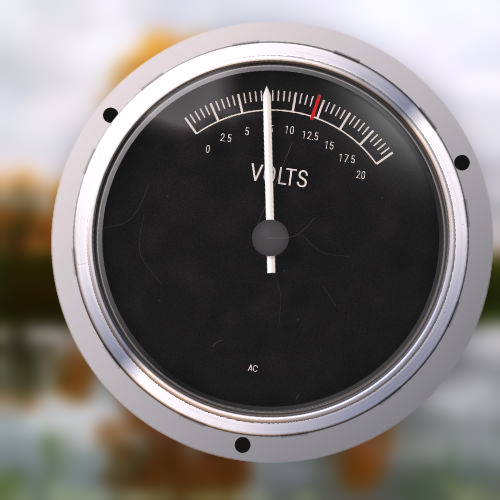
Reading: 7.5V
